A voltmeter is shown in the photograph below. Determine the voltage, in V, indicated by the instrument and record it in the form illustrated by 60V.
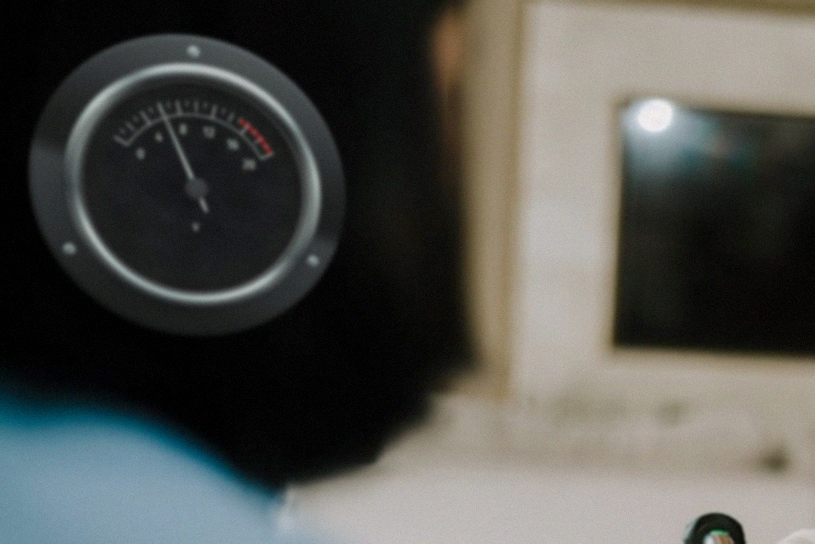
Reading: 6V
